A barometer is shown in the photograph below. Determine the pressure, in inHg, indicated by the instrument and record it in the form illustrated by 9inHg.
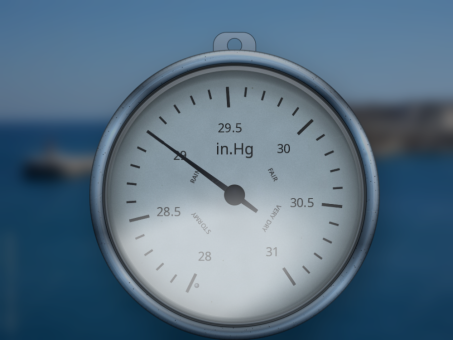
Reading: 29inHg
